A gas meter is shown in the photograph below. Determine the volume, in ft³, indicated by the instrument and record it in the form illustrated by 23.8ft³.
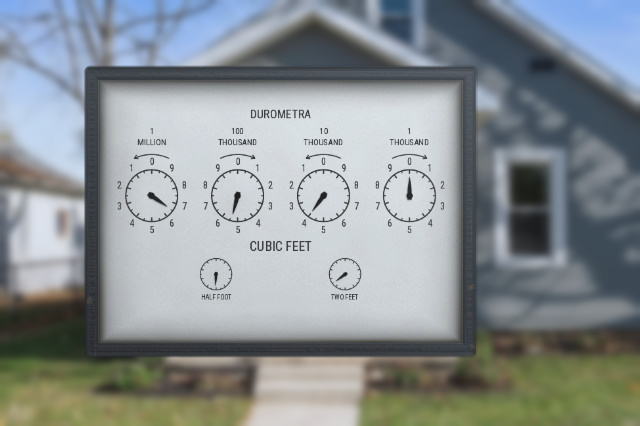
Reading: 654000ft³
